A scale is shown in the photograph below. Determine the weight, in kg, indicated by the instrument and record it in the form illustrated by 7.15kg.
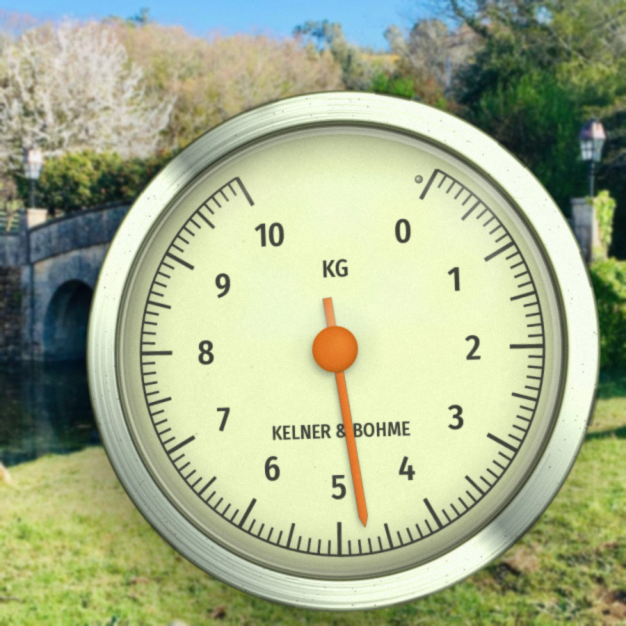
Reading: 4.7kg
